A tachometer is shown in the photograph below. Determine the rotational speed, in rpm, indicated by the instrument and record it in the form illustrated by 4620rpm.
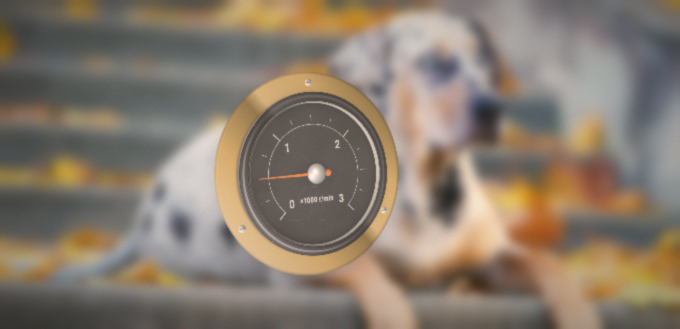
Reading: 500rpm
